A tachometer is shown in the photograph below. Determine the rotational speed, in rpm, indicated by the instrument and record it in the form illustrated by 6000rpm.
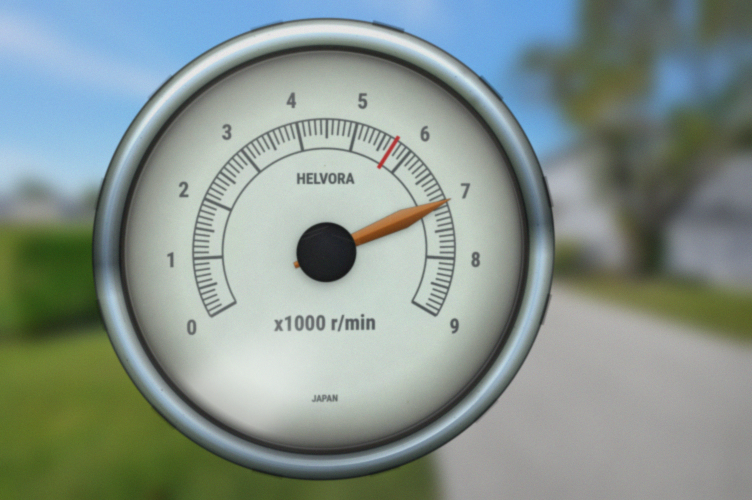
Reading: 7000rpm
